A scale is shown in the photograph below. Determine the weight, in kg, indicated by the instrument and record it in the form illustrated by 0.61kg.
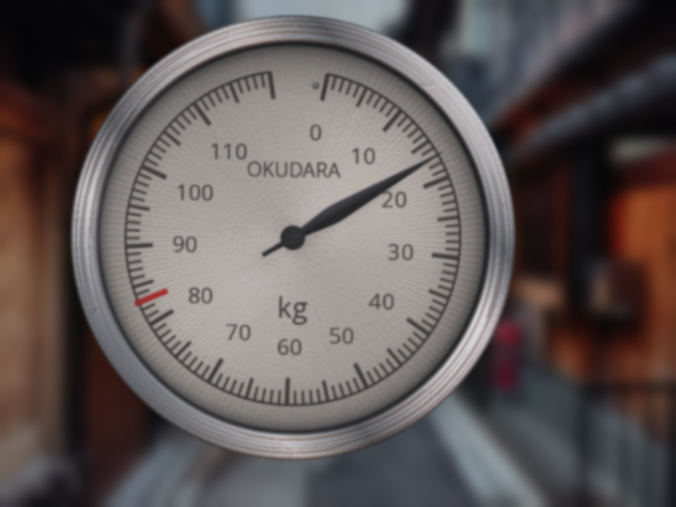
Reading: 17kg
